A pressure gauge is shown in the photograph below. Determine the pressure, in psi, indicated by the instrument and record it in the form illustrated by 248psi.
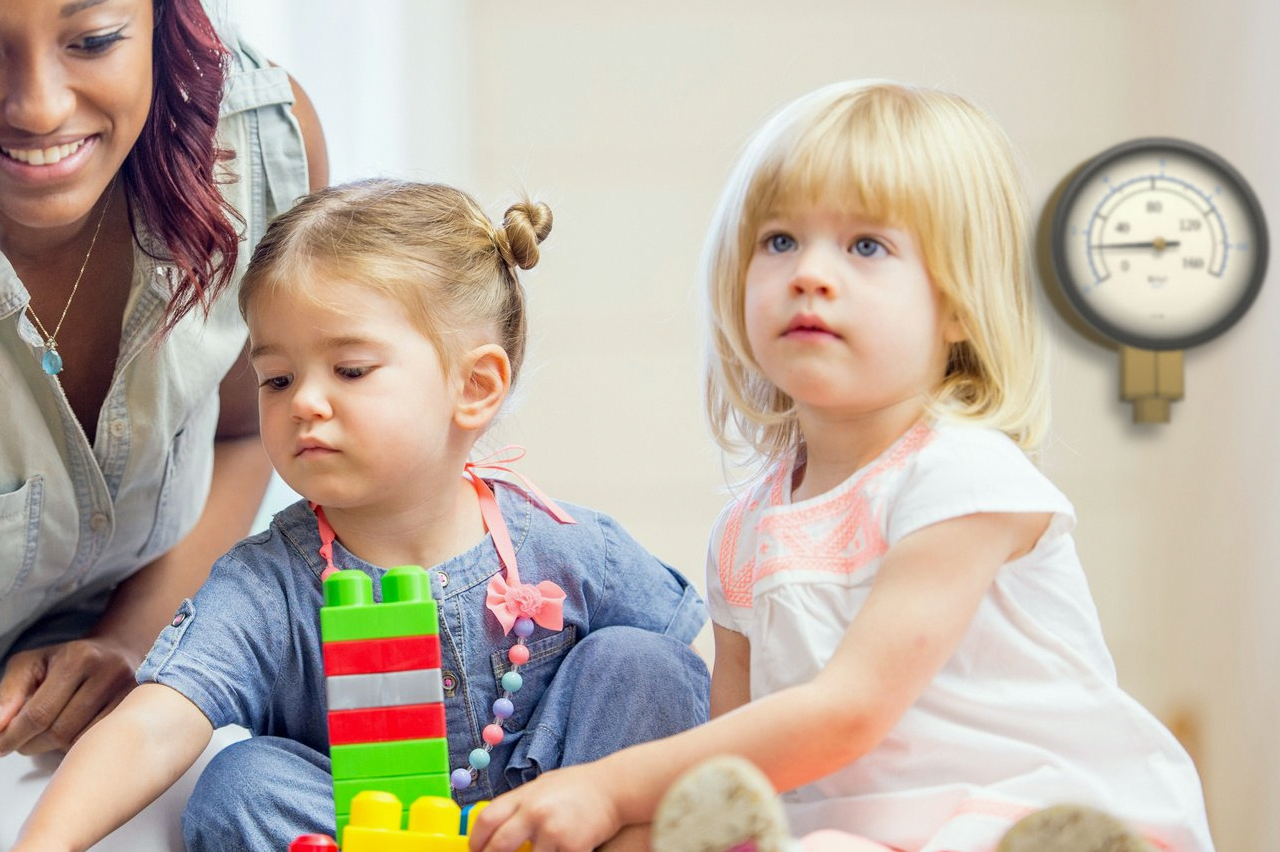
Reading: 20psi
